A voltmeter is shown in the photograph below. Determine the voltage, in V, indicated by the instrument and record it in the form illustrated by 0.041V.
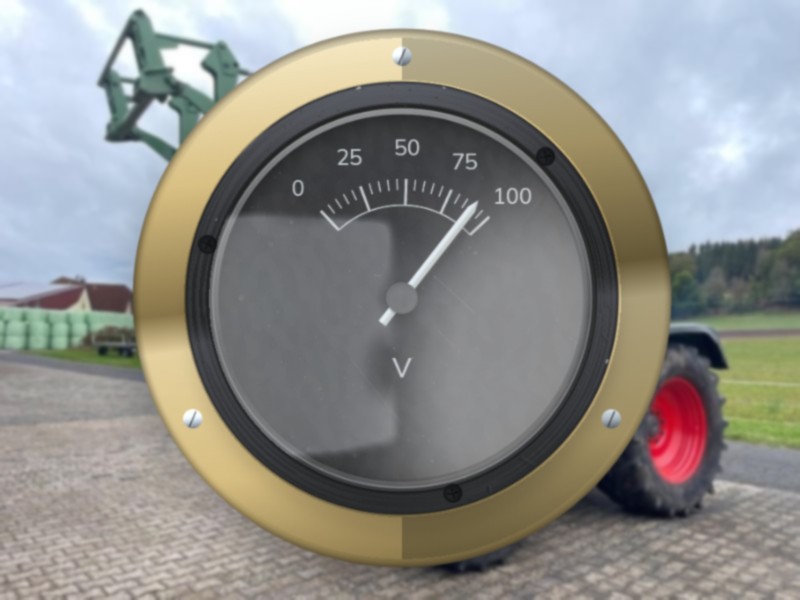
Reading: 90V
